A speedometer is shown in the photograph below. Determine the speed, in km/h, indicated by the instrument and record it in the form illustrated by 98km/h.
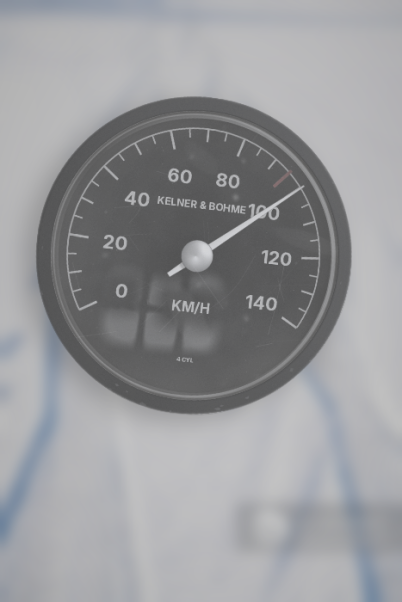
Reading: 100km/h
